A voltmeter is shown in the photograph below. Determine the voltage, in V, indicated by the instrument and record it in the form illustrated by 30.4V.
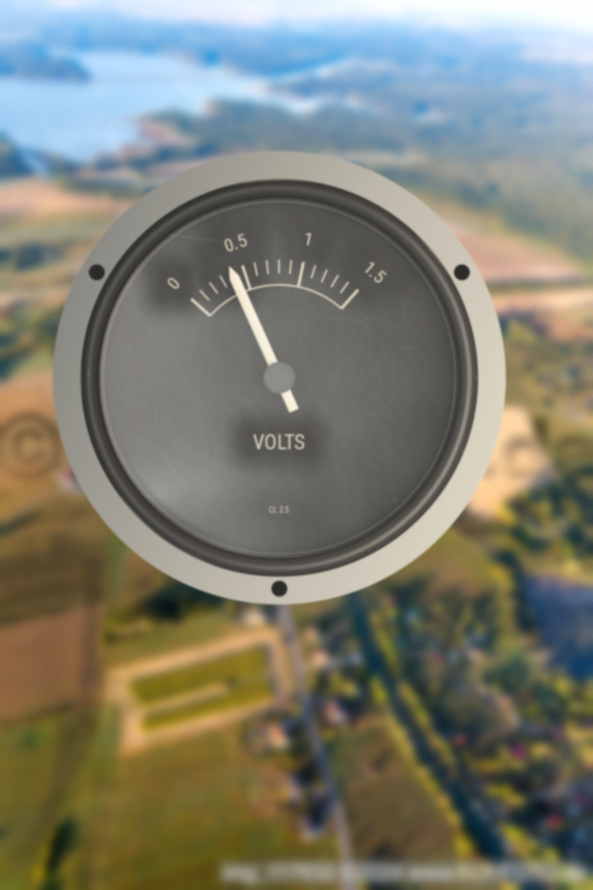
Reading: 0.4V
